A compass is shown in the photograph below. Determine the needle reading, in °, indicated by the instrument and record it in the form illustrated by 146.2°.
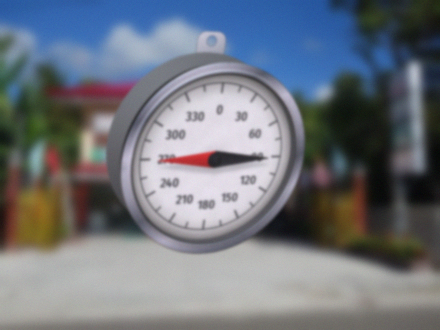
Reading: 270°
